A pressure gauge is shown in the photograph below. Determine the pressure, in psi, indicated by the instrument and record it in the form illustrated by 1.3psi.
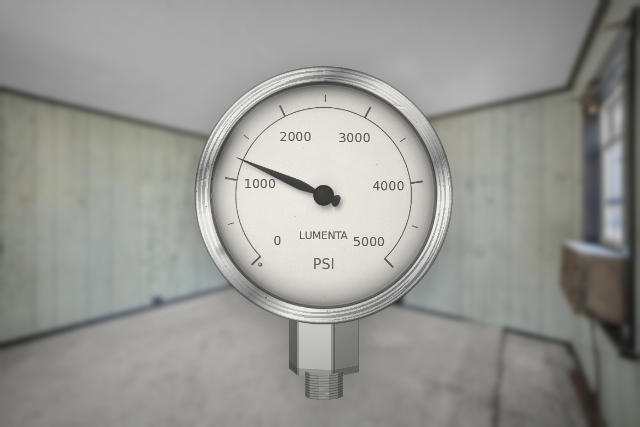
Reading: 1250psi
